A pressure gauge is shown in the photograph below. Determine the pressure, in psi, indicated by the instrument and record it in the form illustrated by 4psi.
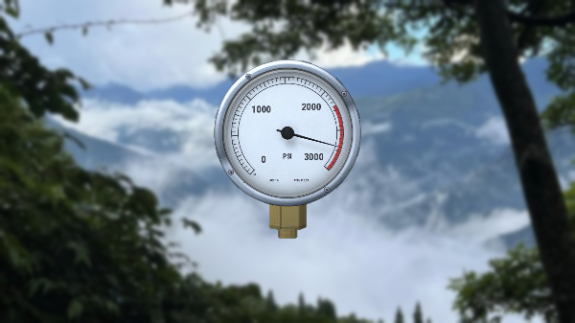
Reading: 2700psi
